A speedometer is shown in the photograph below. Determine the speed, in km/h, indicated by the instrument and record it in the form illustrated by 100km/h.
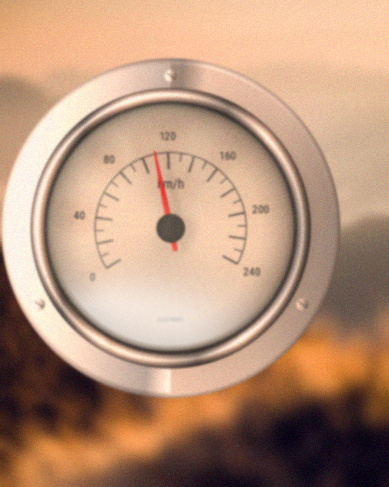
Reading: 110km/h
